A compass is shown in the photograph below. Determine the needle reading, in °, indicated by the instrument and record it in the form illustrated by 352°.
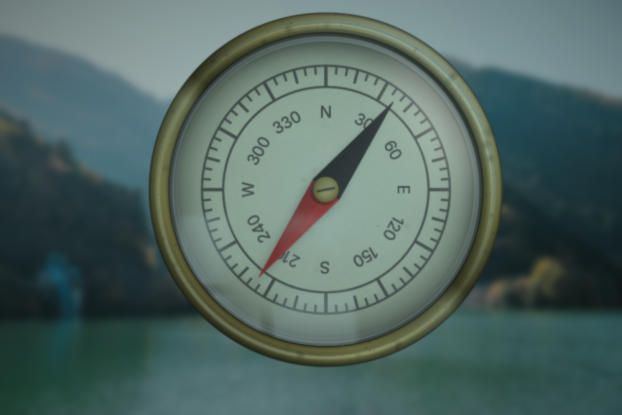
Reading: 217.5°
